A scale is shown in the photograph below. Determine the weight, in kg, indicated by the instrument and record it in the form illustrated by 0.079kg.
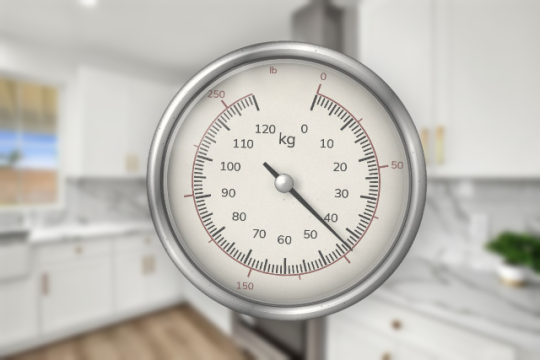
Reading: 43kg
